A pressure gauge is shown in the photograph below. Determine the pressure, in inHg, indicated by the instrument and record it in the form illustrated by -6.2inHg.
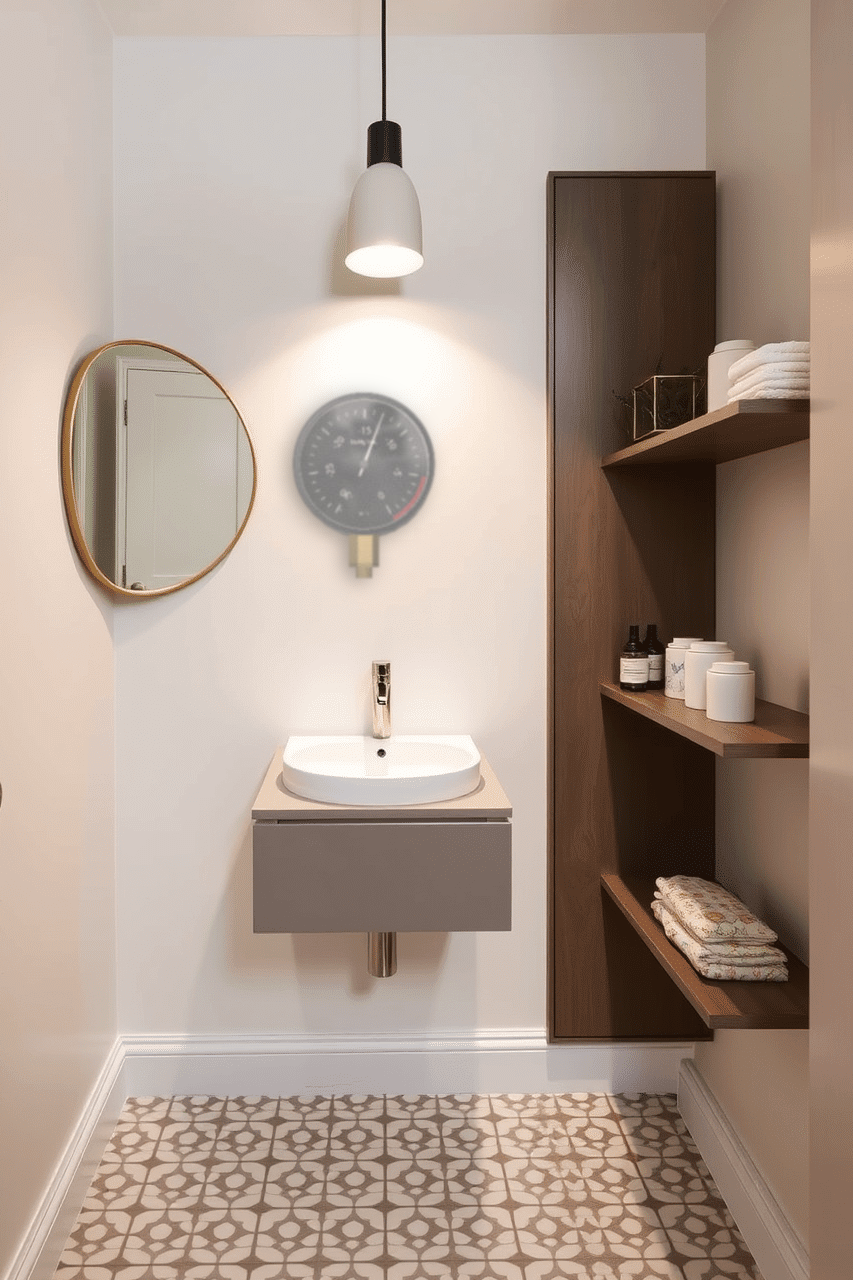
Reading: -13inHg
